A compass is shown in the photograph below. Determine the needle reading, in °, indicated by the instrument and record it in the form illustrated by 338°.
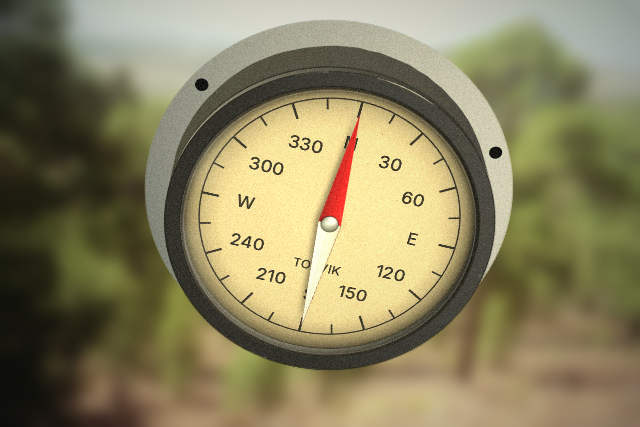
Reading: 0°
